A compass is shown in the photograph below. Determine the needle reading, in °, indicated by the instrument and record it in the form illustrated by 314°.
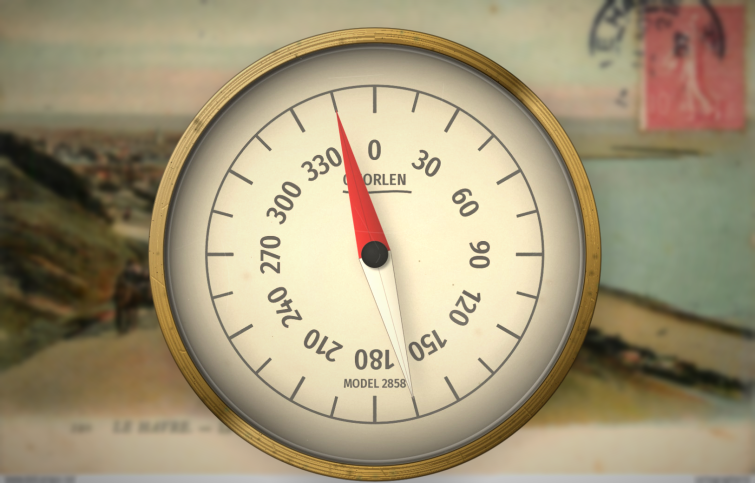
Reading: 345°
